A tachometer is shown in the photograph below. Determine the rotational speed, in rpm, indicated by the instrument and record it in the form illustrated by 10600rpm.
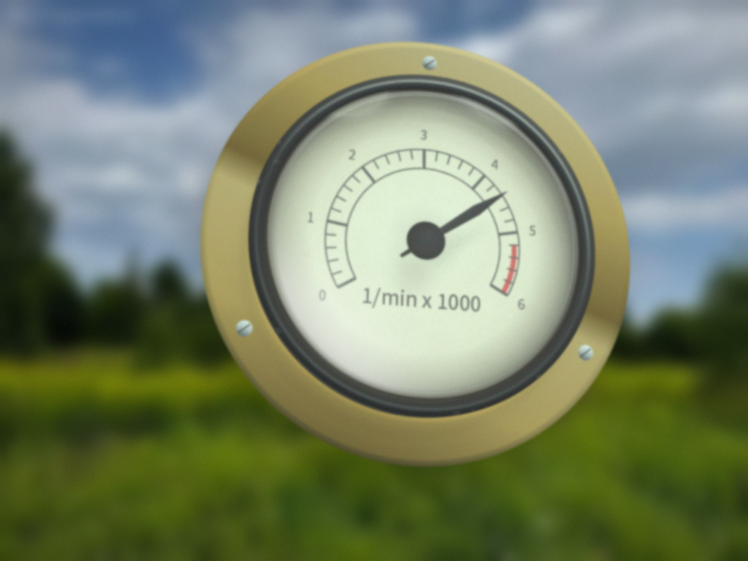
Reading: 4400rpm
